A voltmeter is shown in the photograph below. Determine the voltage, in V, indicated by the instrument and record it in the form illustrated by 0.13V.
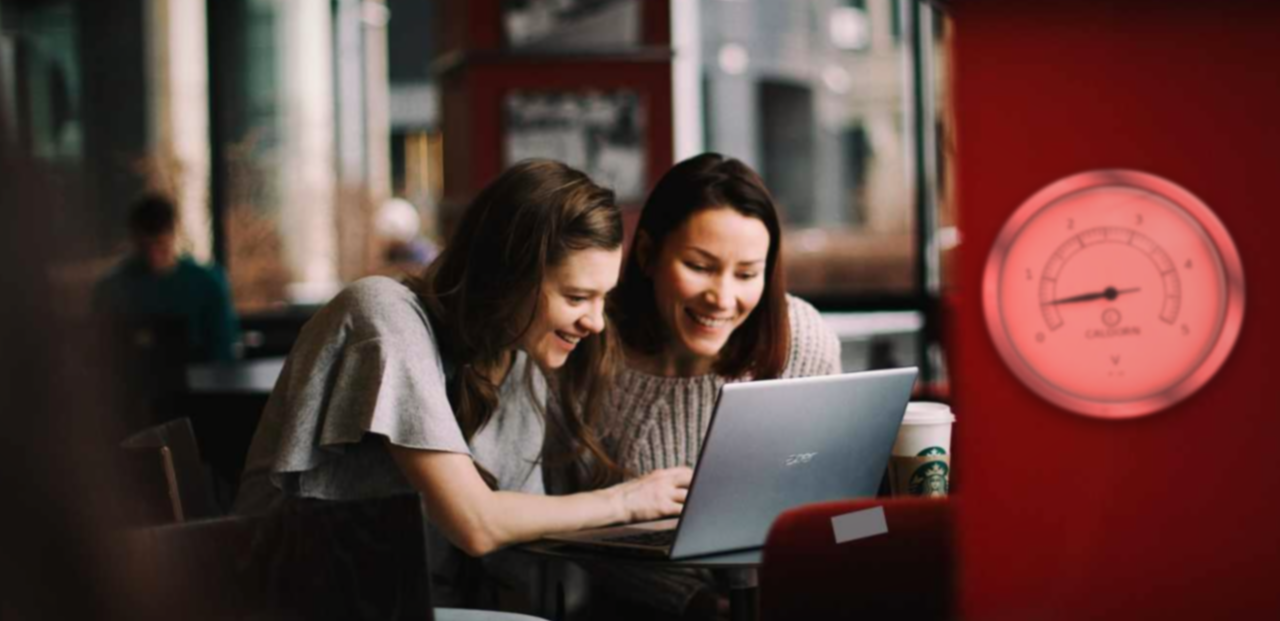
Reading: 0.5V
